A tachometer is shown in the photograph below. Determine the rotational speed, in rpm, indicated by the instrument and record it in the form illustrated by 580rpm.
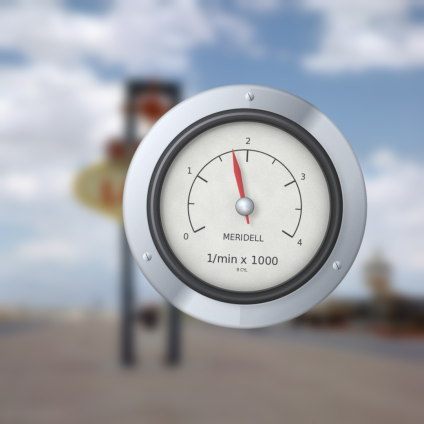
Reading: 1750rpm
